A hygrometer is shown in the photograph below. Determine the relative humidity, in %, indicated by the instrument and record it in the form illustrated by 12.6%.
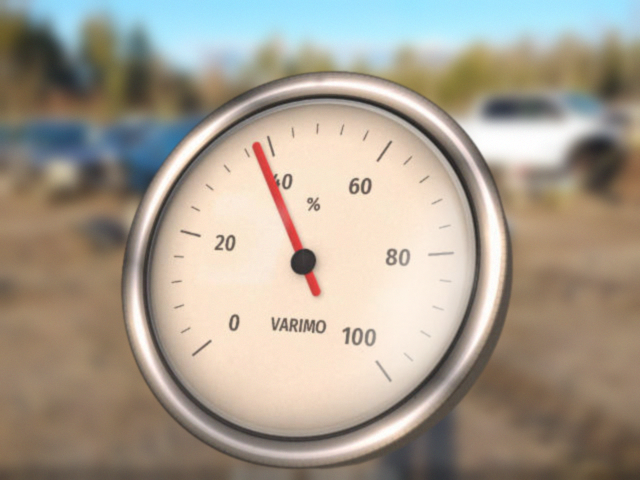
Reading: 38%
